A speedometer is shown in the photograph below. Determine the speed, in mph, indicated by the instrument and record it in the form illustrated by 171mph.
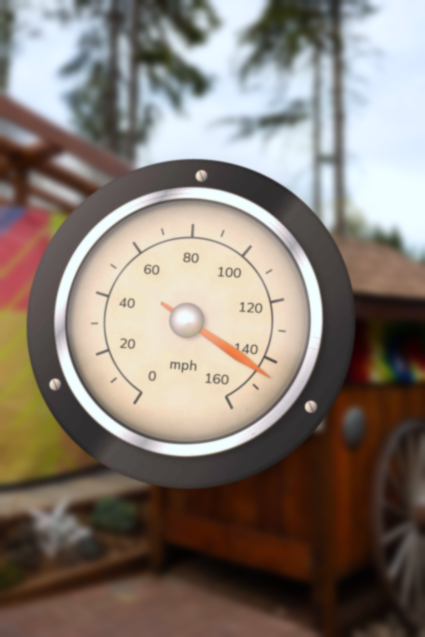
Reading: 145mph
